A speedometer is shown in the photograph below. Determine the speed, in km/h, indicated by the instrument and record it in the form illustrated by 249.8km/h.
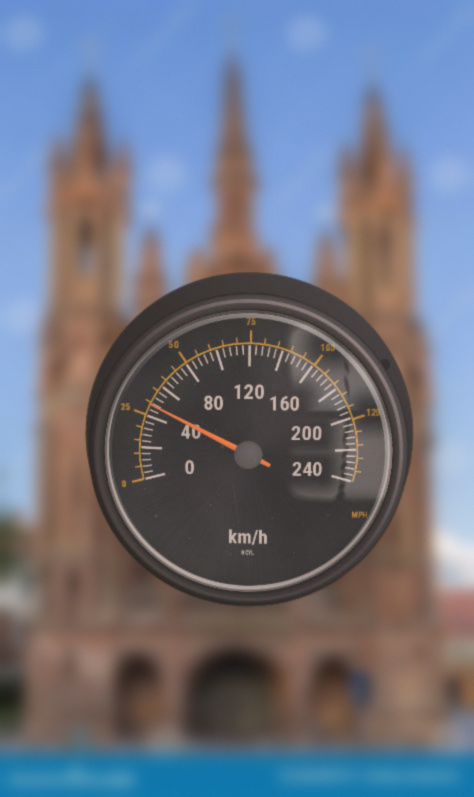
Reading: 48km/h
